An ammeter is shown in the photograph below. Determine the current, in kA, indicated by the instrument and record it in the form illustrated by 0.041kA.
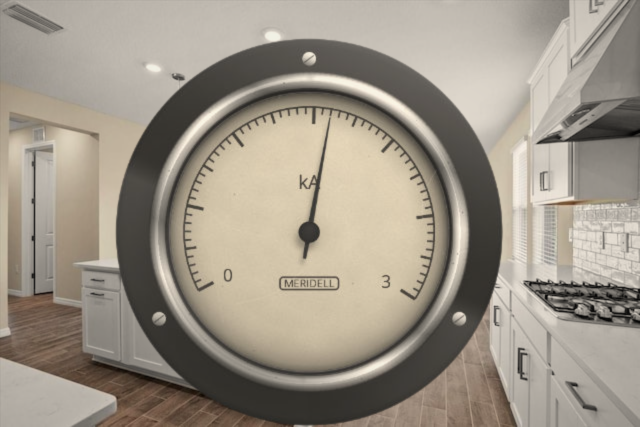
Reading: 1.6kA
